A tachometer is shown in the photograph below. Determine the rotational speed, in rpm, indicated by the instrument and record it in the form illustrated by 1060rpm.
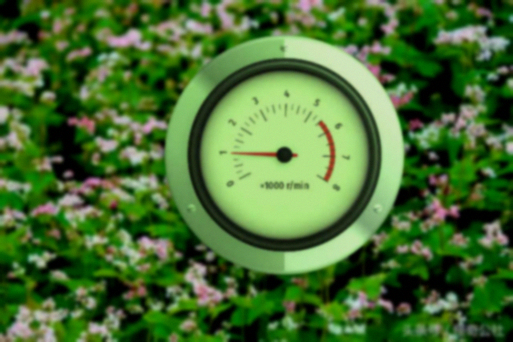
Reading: 1000rpm
